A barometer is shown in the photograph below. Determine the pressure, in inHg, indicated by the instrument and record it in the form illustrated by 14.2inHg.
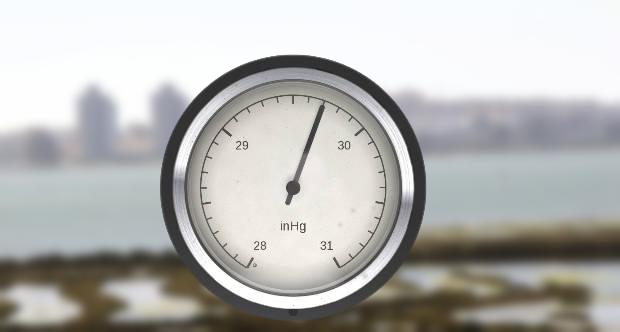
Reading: 29.7inHg
